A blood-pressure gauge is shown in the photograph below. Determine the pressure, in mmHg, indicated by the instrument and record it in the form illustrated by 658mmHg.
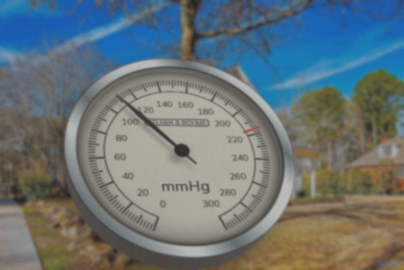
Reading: 110mmHg
